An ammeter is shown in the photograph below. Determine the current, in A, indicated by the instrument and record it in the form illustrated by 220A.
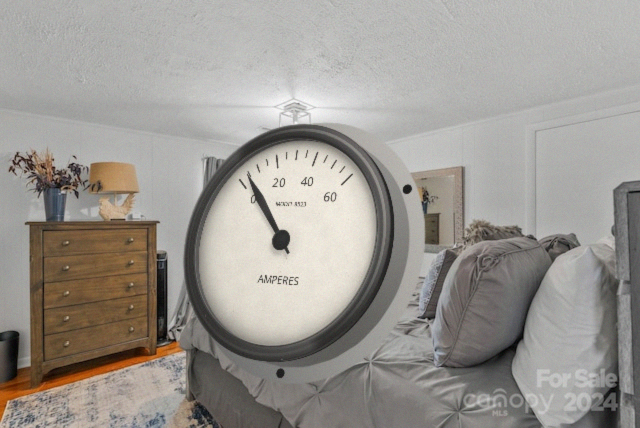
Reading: 5A
